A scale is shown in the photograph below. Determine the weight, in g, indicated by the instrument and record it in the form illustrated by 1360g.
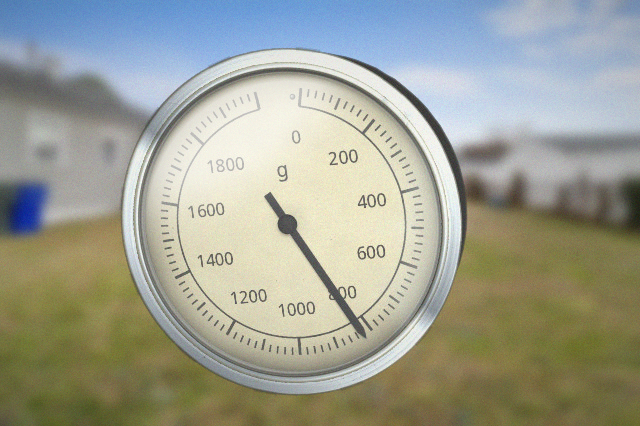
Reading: 820g
